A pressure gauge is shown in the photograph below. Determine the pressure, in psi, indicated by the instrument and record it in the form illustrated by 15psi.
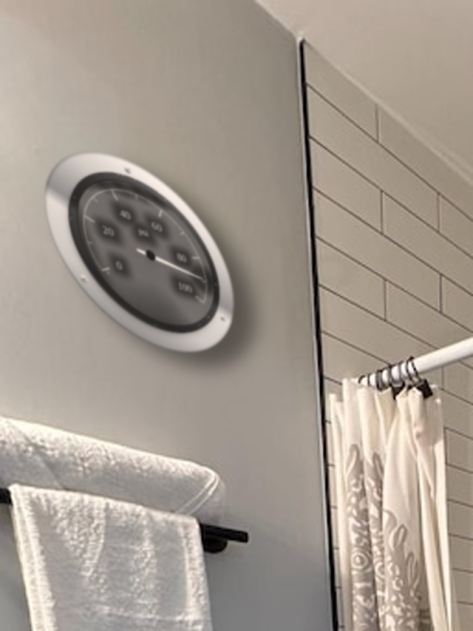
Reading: 90psi
